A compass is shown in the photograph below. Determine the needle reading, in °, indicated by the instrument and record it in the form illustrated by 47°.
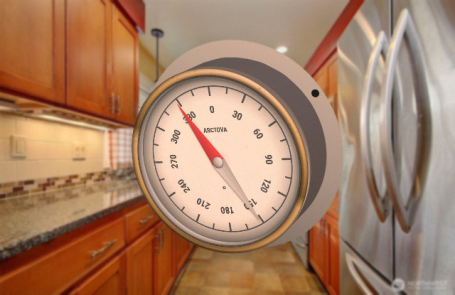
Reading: 330°
